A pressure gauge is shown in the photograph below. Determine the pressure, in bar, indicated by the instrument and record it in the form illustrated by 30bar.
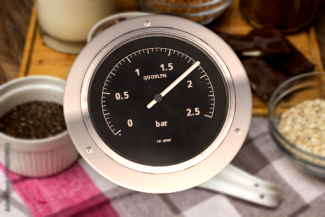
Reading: 1.85bar
